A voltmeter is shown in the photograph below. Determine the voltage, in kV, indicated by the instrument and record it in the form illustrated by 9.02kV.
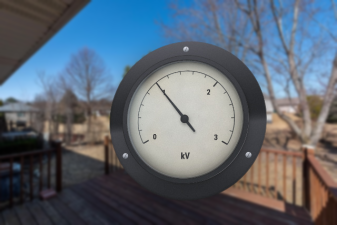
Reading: 1kV
